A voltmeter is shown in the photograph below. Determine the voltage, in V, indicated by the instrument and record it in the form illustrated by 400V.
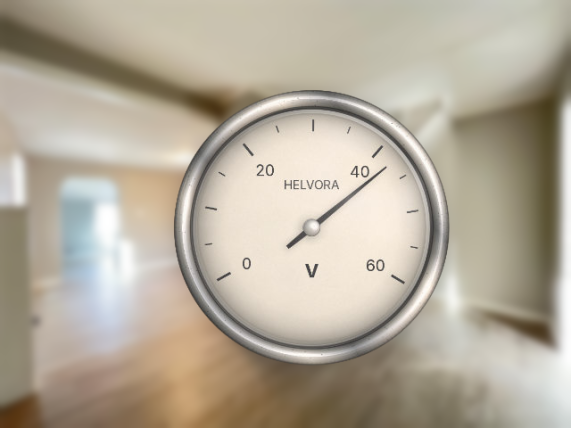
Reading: 42.5V
